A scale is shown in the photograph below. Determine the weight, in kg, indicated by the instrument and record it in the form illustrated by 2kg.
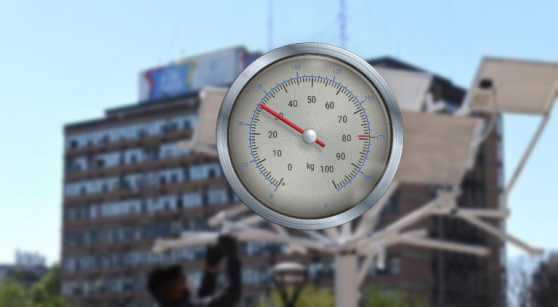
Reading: 30kg
